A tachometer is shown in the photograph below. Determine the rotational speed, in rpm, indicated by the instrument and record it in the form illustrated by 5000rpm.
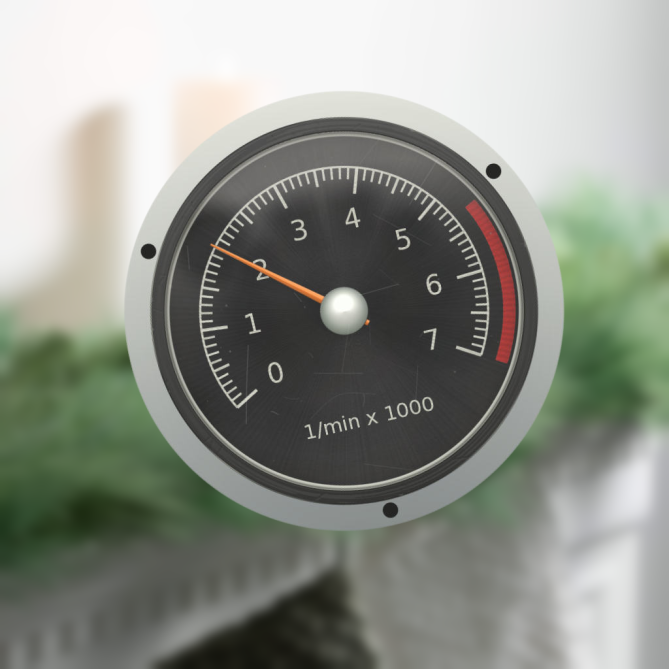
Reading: 2000rpm
